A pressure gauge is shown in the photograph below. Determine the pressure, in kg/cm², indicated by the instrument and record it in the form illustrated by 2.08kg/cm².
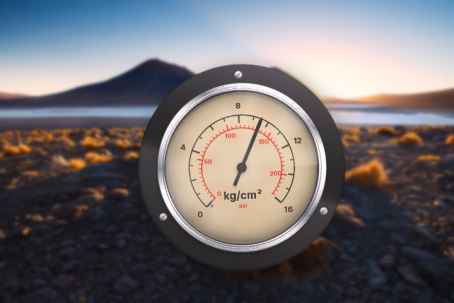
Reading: 9.5kg/cm²
